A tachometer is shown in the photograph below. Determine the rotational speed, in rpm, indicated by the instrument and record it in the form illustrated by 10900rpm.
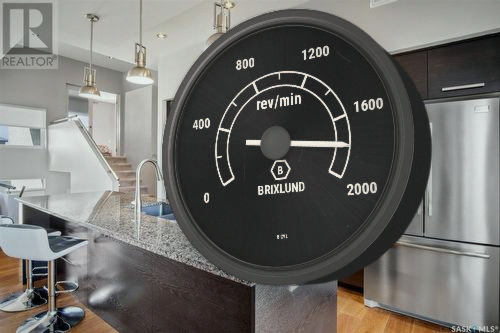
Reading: 1800rpm
